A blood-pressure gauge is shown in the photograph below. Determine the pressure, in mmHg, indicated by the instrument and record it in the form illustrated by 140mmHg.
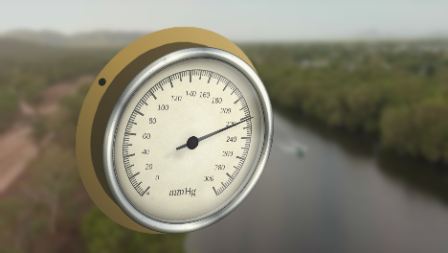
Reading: 220mmHg
